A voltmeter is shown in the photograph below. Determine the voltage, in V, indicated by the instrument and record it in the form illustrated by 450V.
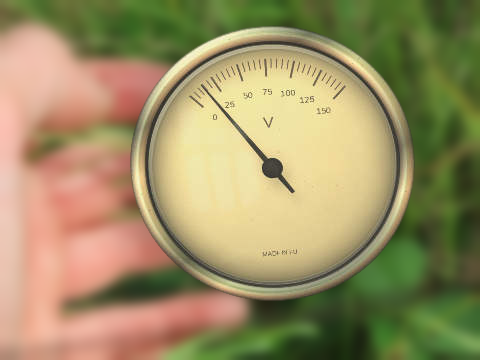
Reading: 15V
